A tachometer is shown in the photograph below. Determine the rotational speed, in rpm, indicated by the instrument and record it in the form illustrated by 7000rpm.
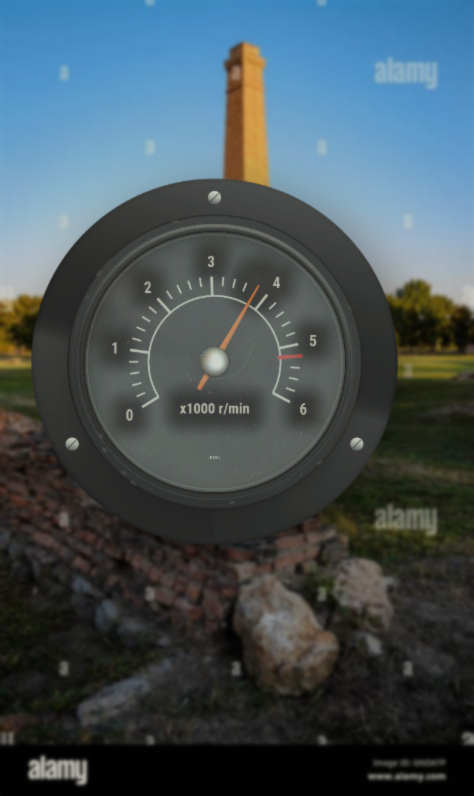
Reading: 3800rpm
